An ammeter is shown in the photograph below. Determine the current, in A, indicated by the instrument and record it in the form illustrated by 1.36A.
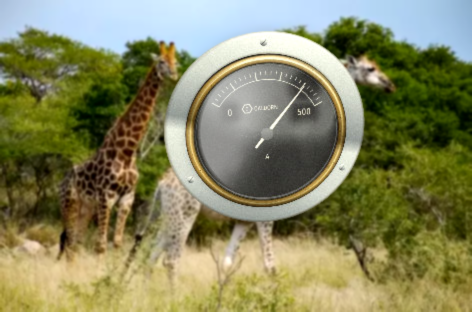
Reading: 400A
